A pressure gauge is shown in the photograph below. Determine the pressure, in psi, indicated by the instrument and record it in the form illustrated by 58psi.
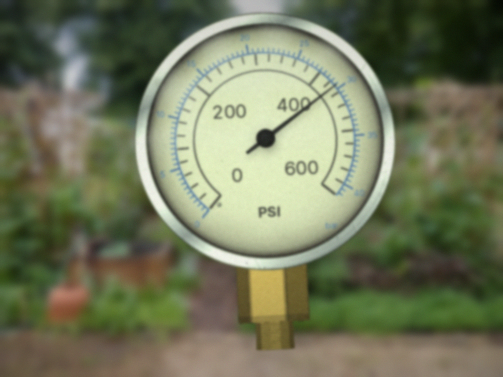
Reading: 430psi
